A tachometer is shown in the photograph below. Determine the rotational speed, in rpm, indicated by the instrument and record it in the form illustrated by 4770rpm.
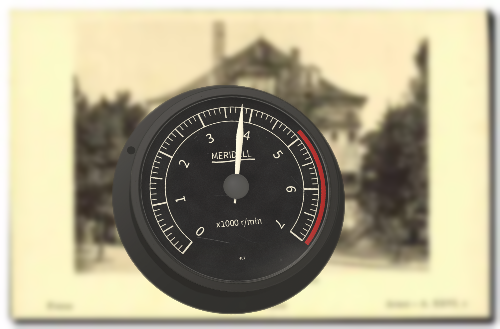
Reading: 3800rpm
